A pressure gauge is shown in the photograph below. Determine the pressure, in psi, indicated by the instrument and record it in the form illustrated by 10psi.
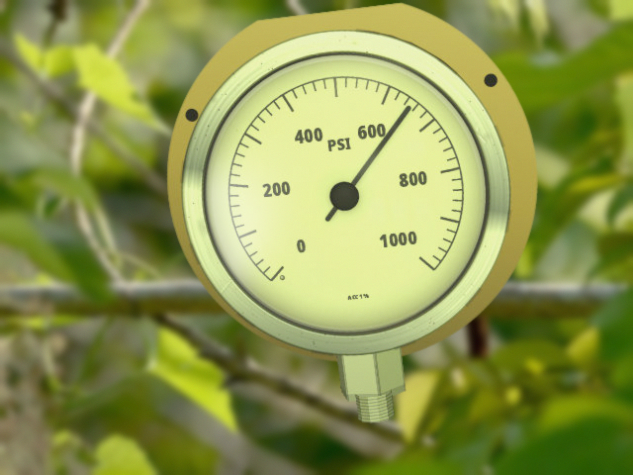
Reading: 650psi
